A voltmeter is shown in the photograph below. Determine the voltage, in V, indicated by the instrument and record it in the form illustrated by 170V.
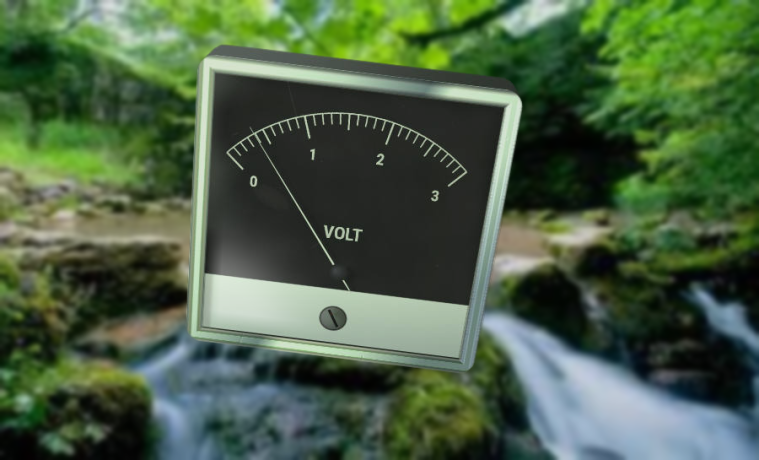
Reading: 0.4V
